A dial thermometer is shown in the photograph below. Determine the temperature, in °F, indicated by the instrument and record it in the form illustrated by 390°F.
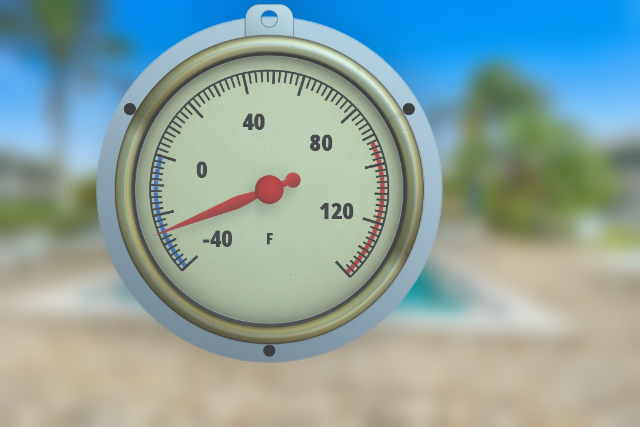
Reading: -26°F
